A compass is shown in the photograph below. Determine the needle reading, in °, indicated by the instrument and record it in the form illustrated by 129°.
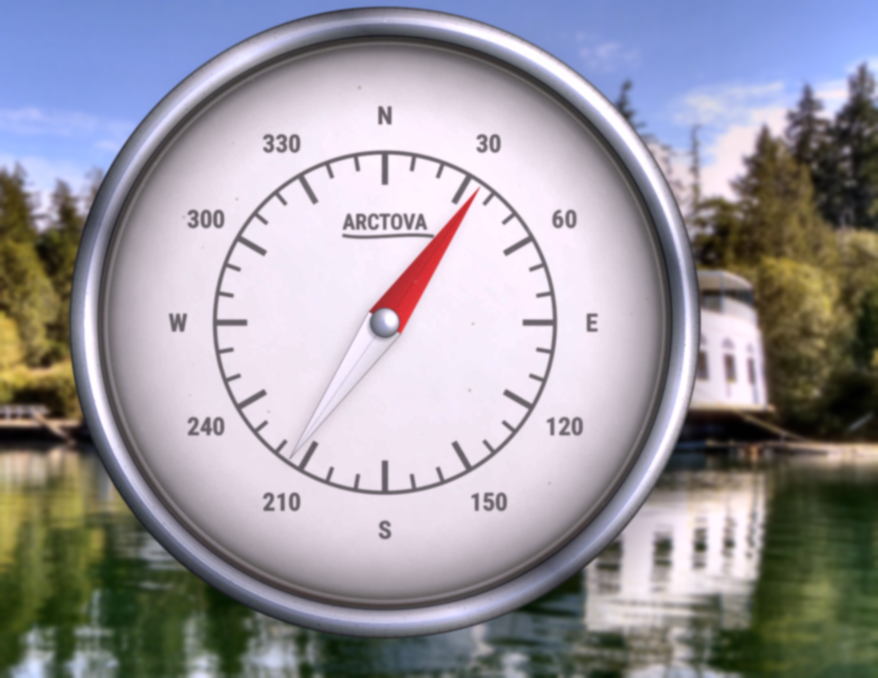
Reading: 35°
